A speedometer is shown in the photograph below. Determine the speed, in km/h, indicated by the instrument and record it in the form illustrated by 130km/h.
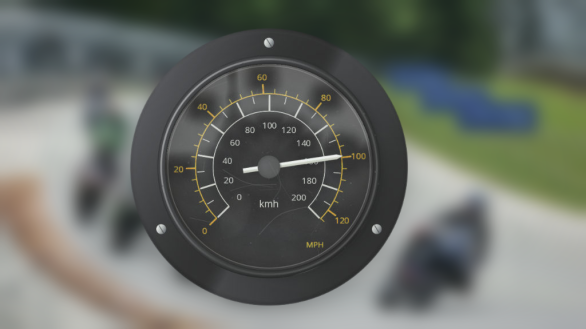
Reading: 160km/h
